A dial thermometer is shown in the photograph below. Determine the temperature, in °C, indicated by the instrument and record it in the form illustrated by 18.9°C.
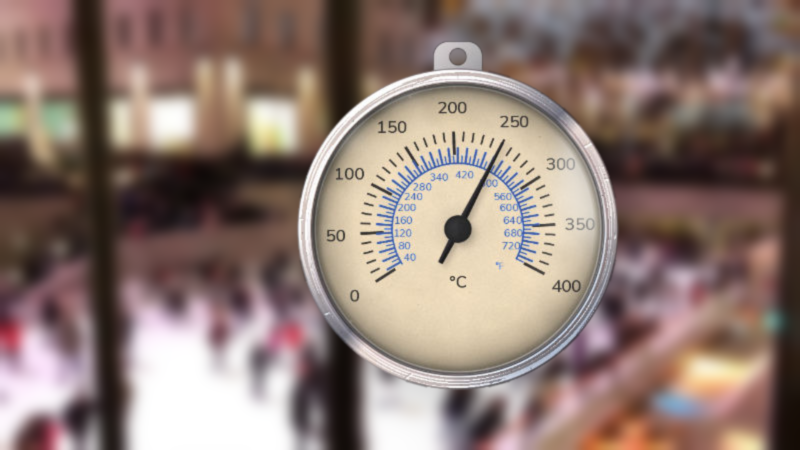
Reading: 250°C
